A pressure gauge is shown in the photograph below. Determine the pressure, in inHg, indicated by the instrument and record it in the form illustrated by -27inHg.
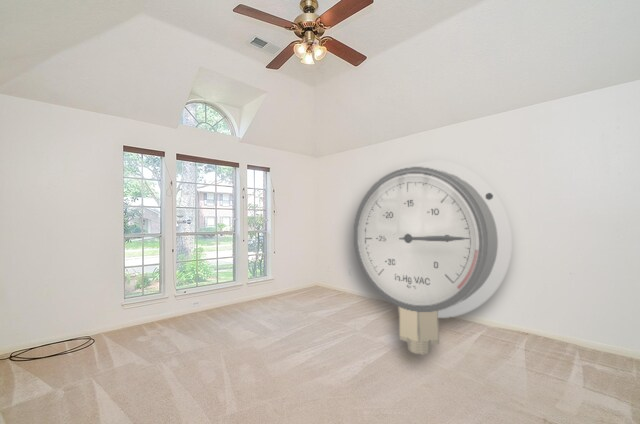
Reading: -5inHg
